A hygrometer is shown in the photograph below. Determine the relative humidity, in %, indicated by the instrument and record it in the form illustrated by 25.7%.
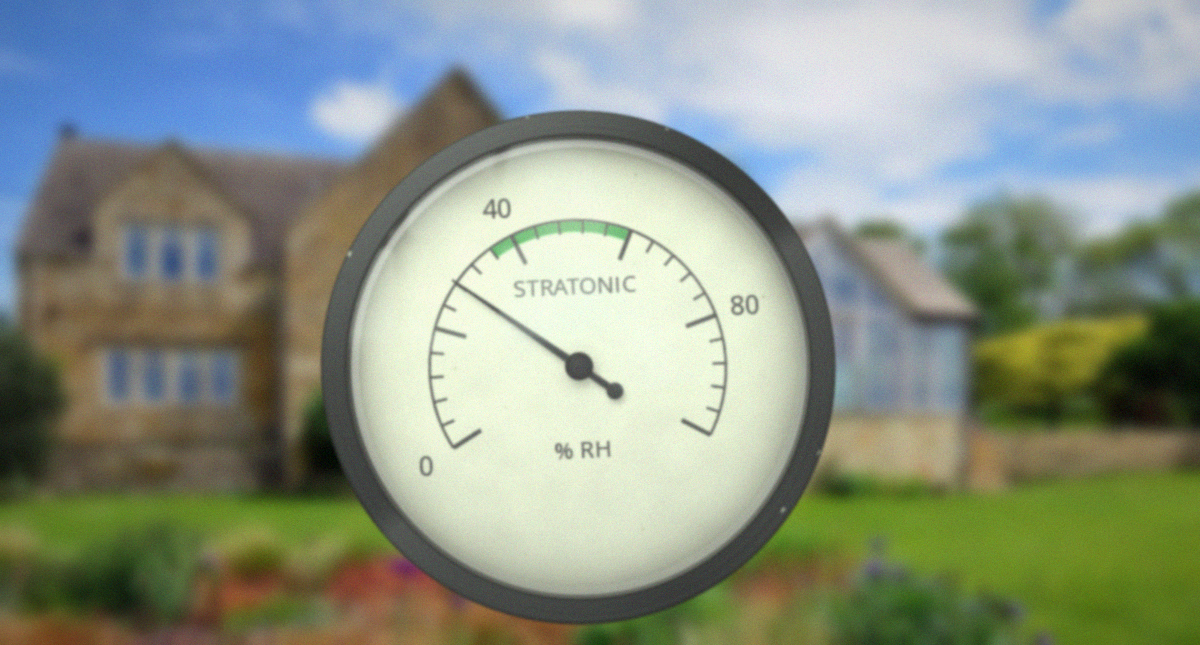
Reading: 28%
